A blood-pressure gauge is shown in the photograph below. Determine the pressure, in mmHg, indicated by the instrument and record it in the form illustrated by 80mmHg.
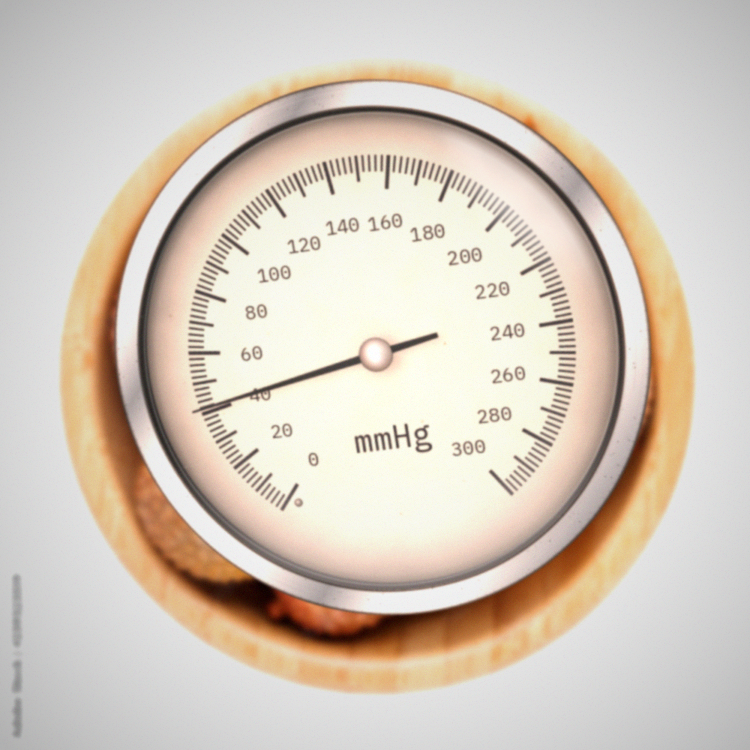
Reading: 42mmHg
